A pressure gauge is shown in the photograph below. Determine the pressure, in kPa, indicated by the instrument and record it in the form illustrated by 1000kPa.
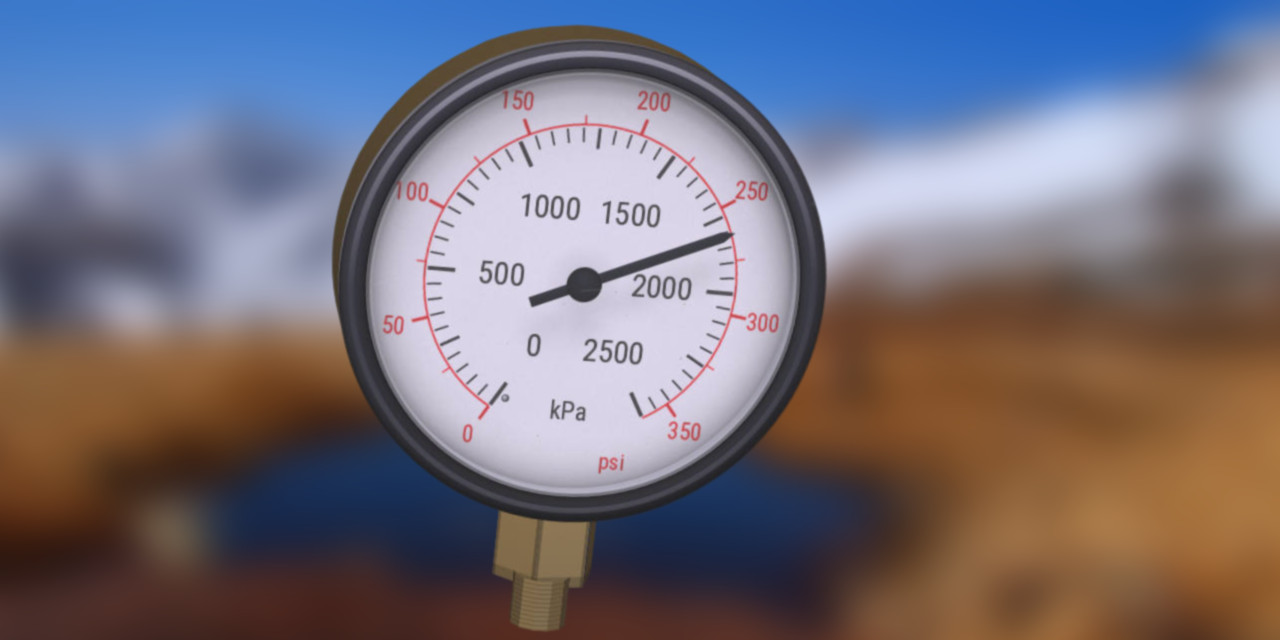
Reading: 1800kPa
